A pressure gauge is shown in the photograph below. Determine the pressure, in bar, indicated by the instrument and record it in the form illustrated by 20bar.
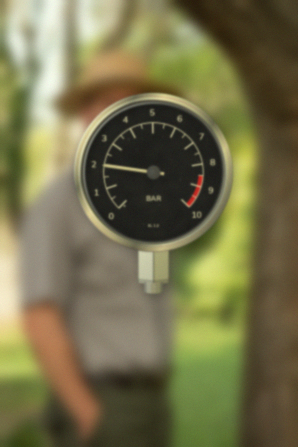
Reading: 2bar
